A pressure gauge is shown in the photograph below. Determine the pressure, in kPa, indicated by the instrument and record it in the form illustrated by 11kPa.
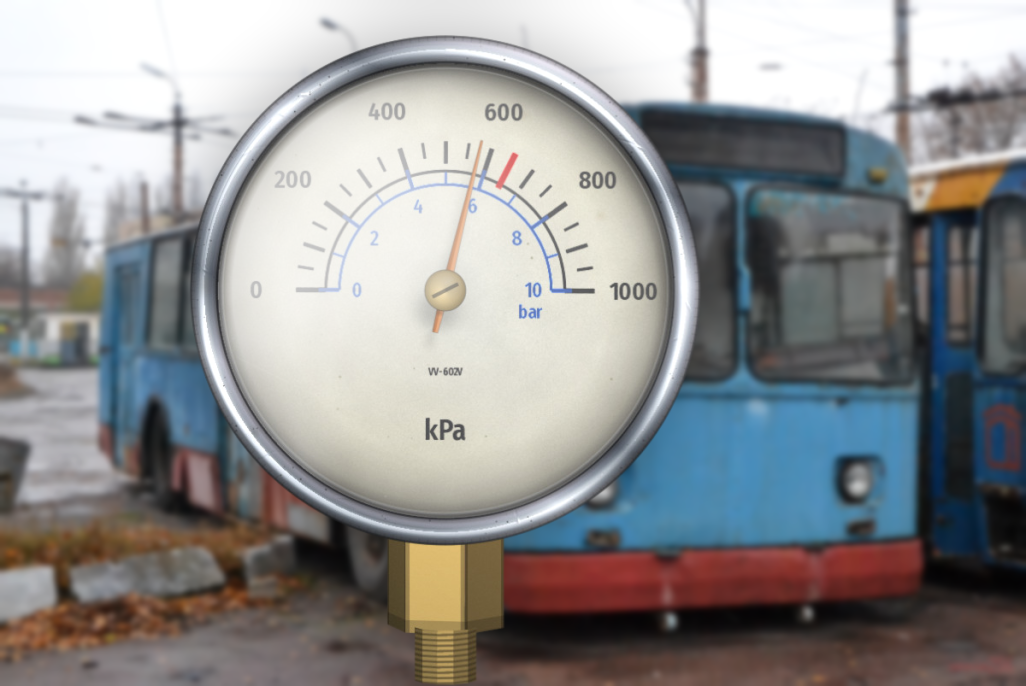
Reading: 575kPa
